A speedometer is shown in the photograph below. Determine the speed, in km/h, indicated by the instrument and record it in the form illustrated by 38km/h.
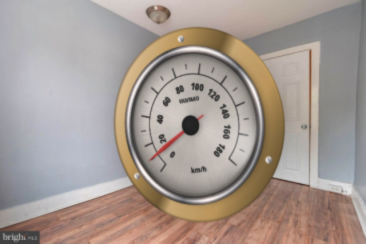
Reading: 10km/h
